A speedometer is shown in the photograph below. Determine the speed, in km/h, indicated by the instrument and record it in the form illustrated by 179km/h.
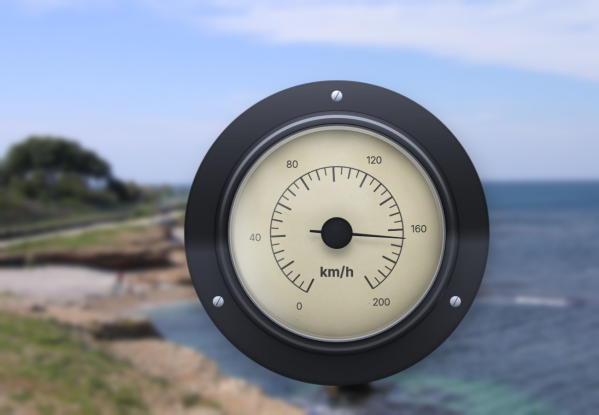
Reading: 165km/h
